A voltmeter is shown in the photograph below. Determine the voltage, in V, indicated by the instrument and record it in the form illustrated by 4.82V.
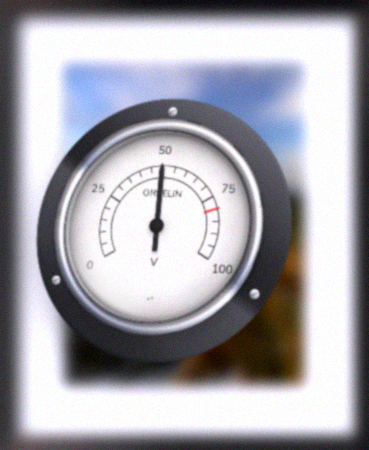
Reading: 50V
